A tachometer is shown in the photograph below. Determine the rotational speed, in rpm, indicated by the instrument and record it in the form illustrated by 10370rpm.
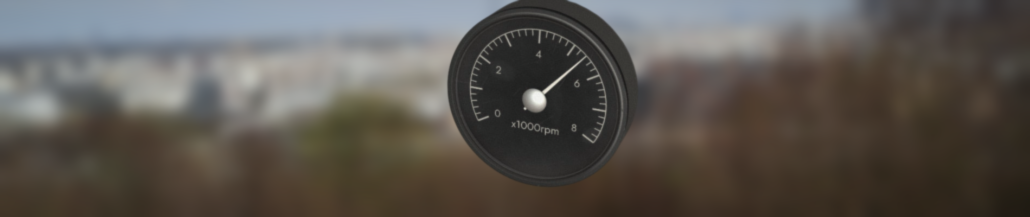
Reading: 5400rpm
